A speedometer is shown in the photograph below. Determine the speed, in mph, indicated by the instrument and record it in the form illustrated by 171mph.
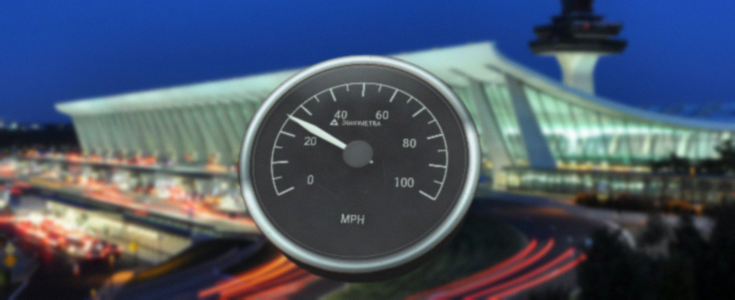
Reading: 25mph
